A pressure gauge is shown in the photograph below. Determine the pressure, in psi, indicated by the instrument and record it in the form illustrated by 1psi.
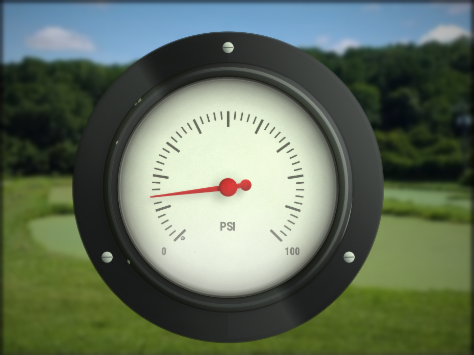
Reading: 14psi
